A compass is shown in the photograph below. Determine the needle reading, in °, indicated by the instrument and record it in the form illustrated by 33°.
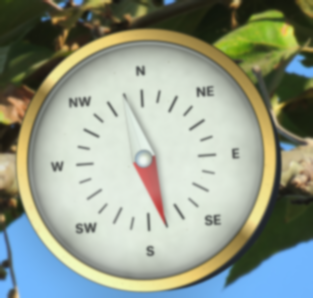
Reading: 165°
